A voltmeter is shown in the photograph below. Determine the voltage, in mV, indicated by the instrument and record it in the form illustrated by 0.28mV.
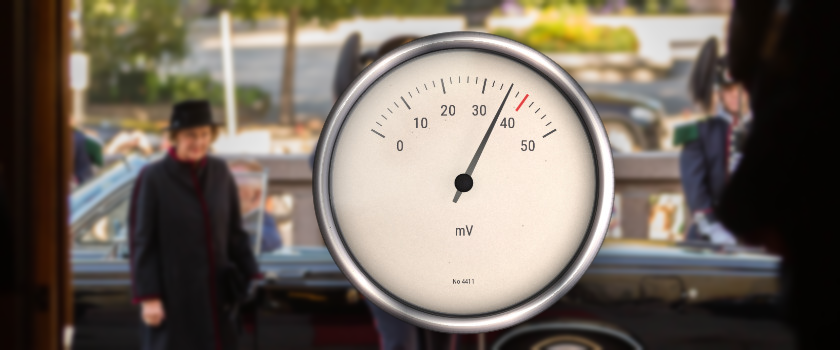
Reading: 36mV
